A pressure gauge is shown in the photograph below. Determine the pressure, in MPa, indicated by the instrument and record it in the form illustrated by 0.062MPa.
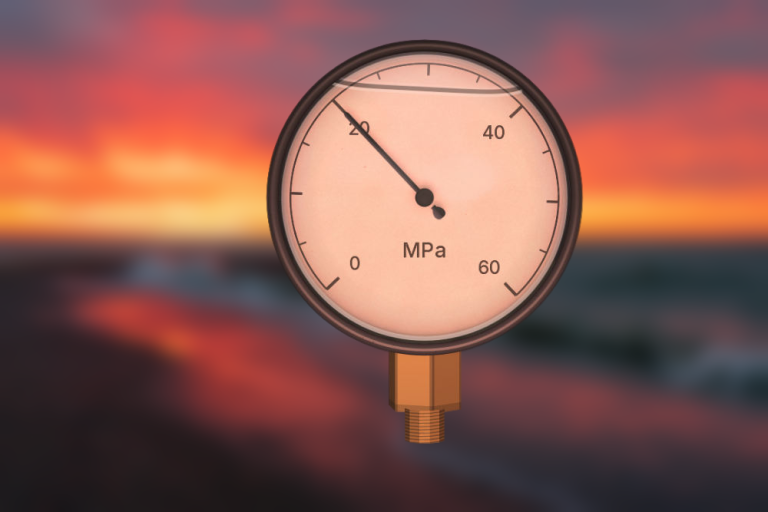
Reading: 20MPa
